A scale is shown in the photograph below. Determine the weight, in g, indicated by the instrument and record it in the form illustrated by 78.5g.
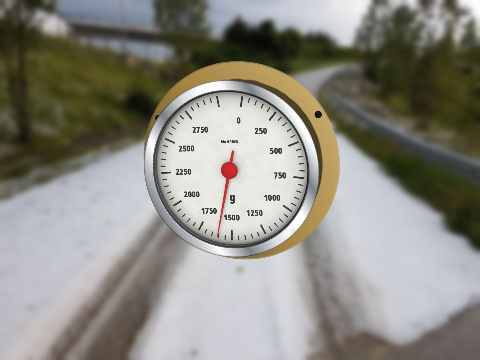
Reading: 1600g
